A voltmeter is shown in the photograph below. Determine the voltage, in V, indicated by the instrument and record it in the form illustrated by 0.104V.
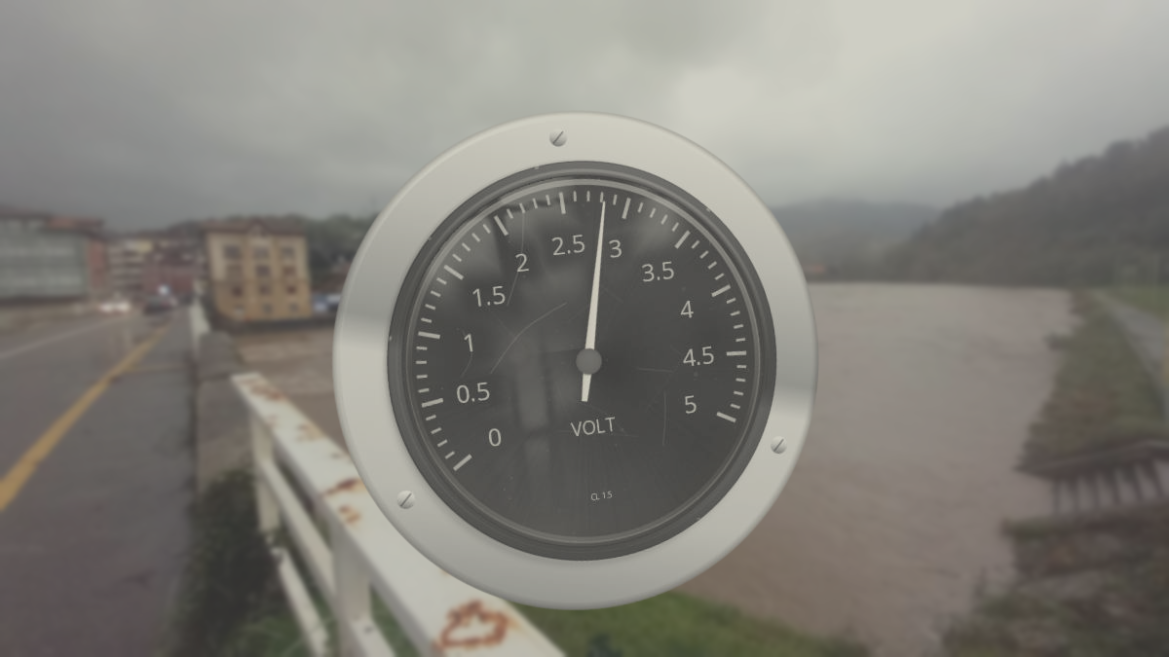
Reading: 2.8V
